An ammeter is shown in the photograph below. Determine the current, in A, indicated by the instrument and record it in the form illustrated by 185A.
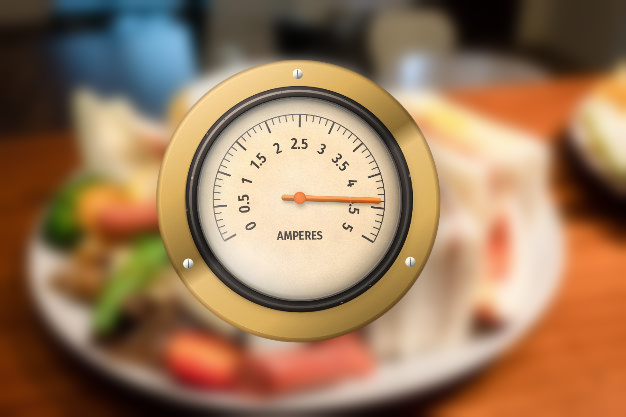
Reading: 4.4A
